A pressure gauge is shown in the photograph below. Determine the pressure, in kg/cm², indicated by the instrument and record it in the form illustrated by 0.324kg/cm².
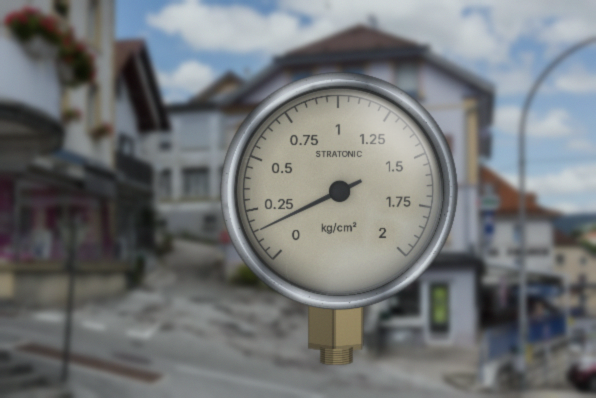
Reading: 0.15kg/cm²
